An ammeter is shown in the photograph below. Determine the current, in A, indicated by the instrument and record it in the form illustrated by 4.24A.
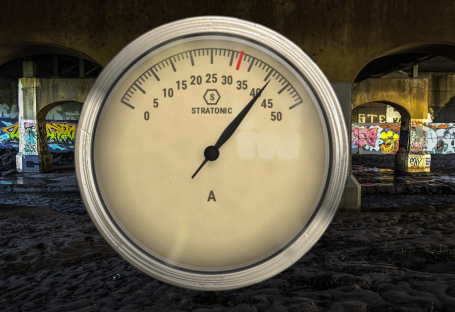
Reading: 41A
